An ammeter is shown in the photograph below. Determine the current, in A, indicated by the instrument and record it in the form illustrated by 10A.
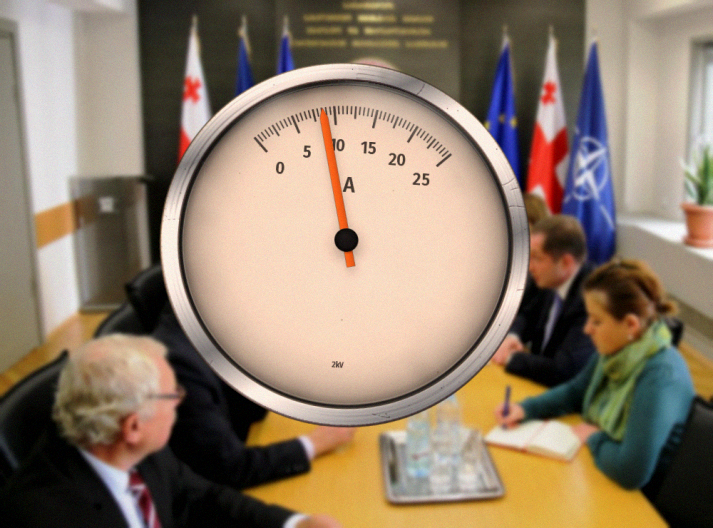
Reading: 8.5A
